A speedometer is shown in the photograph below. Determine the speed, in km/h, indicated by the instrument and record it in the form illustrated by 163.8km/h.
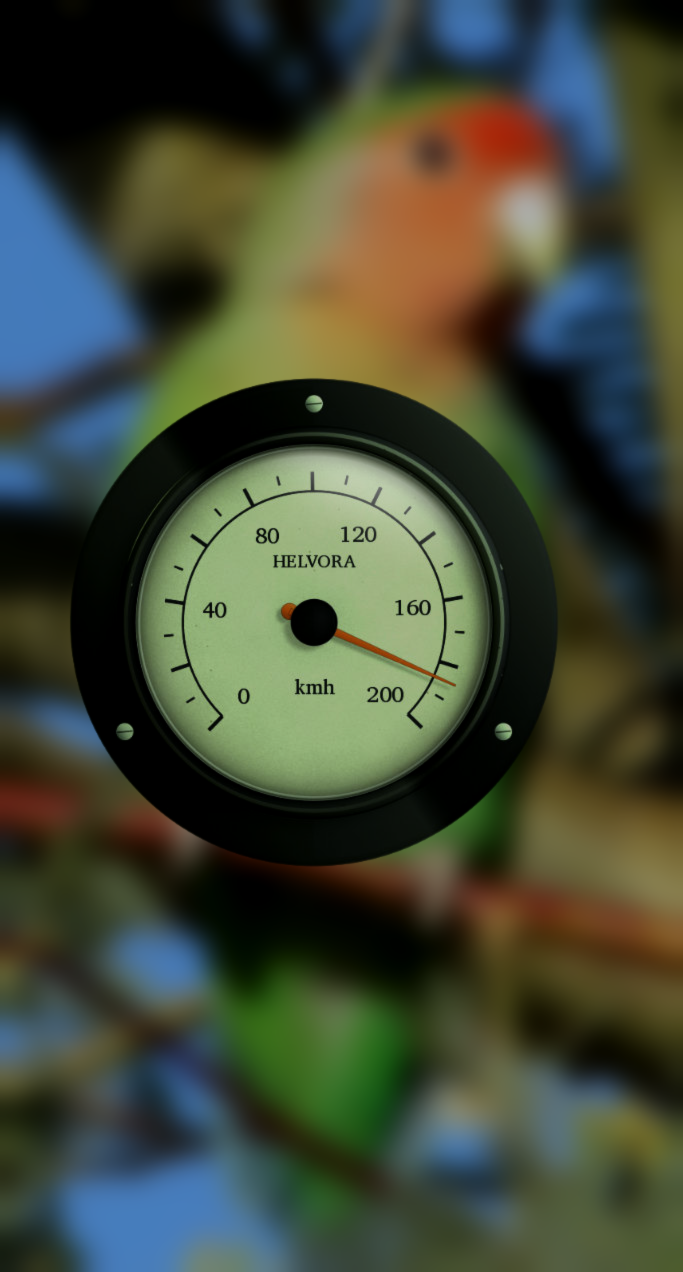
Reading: 185km/h
